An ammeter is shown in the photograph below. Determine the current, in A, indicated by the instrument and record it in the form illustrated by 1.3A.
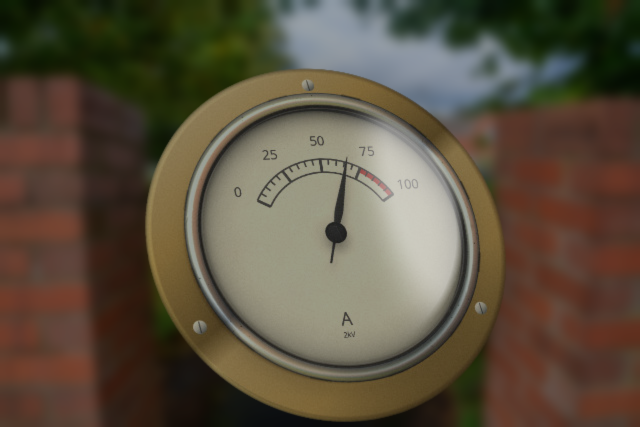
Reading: 65A
